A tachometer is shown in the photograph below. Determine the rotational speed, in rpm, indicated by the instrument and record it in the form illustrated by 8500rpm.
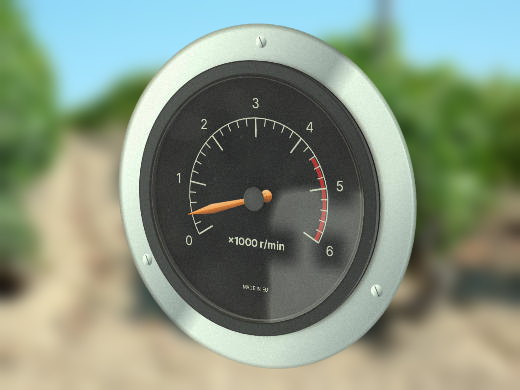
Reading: 400rpm
